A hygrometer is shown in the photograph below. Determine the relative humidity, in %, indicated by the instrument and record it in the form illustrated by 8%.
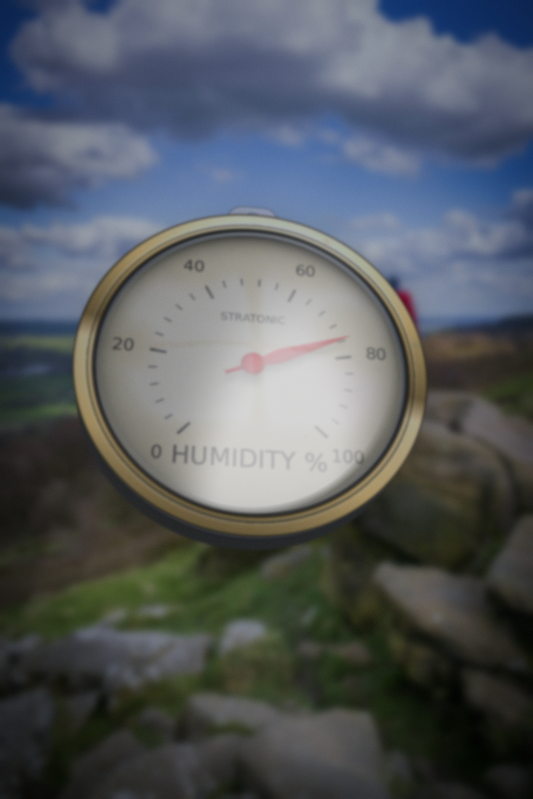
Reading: 76%
